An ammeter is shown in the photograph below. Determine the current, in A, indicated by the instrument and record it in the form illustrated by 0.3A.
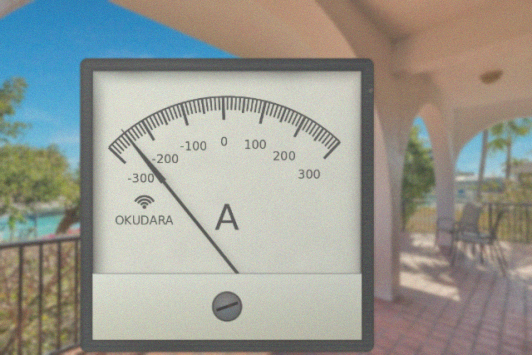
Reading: -250A
